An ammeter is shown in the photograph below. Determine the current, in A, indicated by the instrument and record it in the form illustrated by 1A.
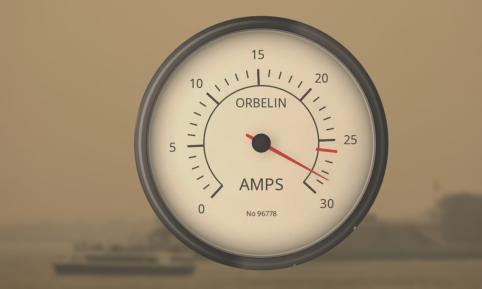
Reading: 28.5A
